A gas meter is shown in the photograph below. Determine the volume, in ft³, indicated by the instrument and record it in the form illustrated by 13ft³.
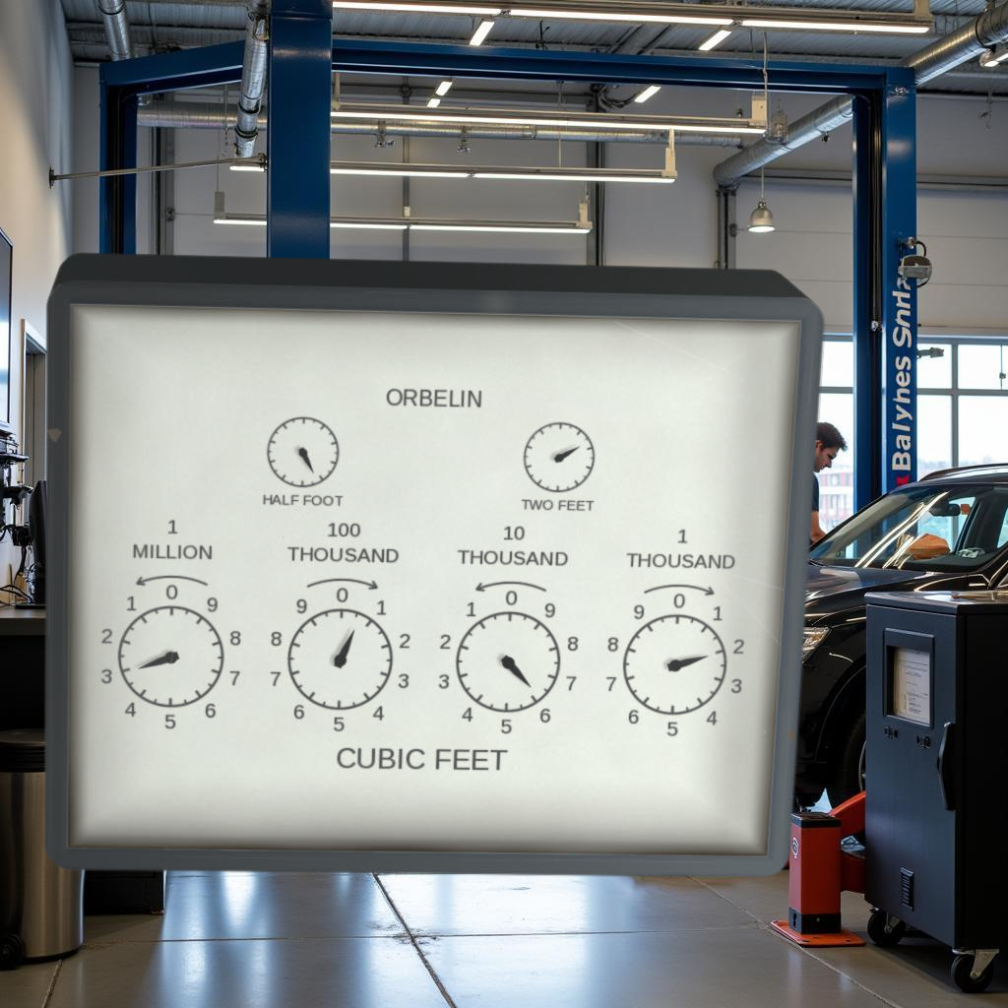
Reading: 306200ft³
